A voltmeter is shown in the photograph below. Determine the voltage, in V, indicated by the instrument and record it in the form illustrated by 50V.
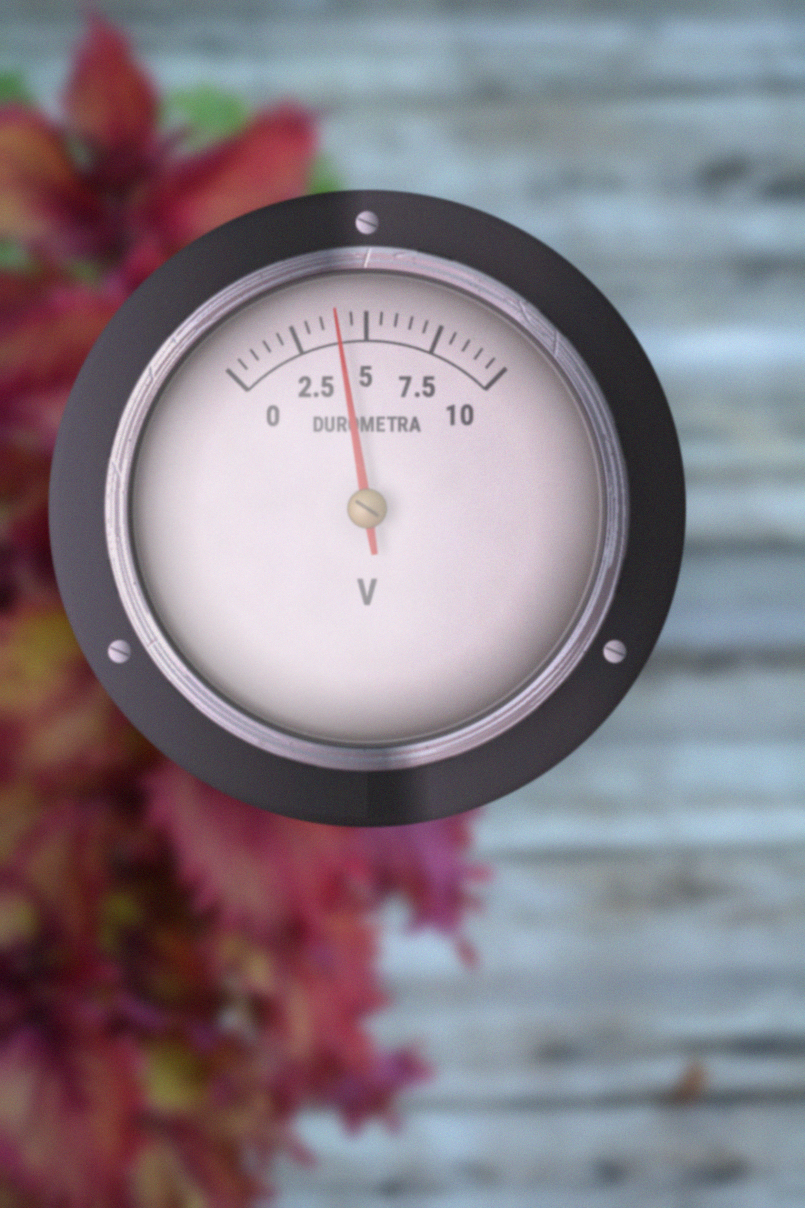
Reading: 4V
